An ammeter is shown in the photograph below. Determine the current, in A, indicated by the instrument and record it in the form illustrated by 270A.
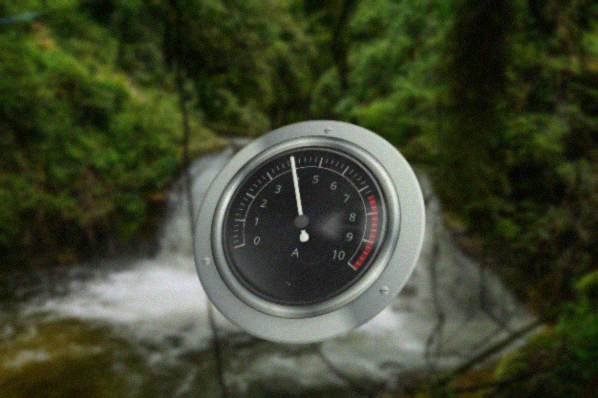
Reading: 4A
